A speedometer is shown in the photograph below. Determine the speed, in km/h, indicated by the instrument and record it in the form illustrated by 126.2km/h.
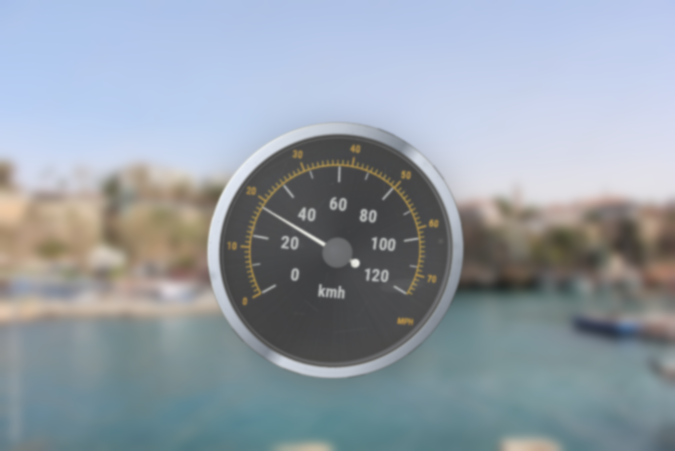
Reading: 30km/h
